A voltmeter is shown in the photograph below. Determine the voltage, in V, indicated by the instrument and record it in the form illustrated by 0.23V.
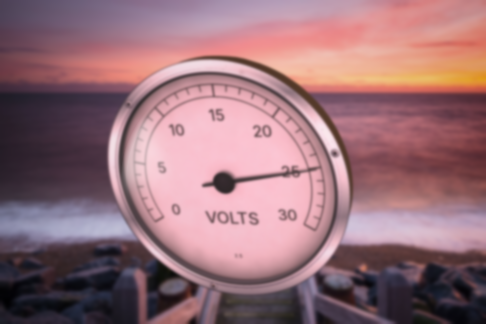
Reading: 25V
